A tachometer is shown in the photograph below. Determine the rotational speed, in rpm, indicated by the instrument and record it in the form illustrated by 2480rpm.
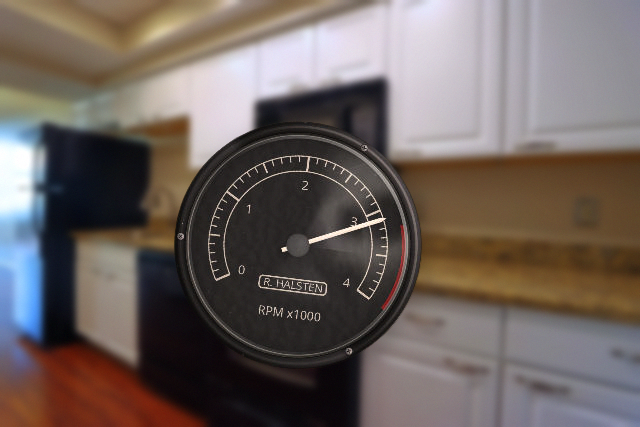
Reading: 3100rpm
